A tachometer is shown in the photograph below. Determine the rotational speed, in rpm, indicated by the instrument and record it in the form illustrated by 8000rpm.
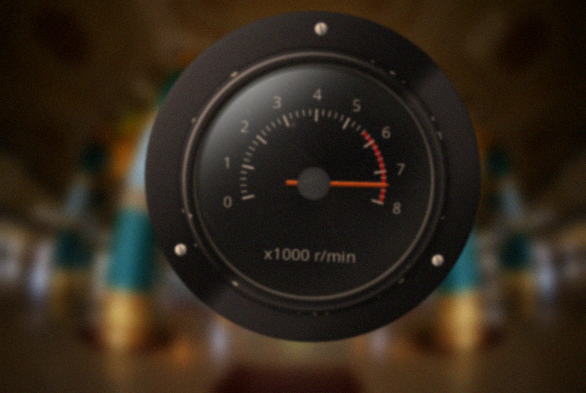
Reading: 7400rpm
